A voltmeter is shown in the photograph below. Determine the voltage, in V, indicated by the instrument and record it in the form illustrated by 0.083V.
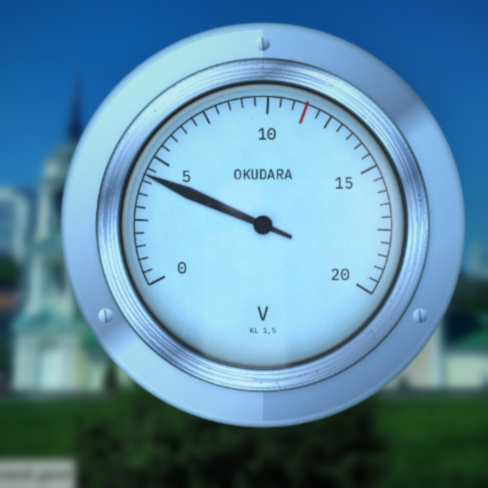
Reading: 4.25V
